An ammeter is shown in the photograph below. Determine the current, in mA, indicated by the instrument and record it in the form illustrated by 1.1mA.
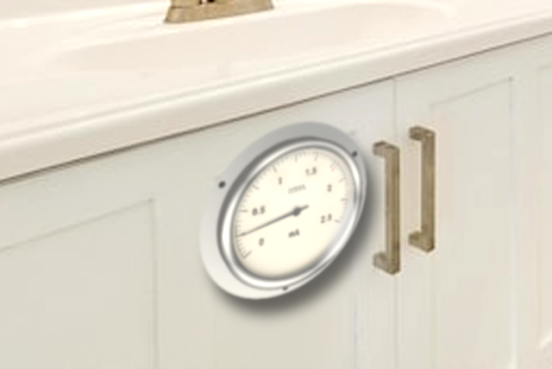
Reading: 0.25mA
